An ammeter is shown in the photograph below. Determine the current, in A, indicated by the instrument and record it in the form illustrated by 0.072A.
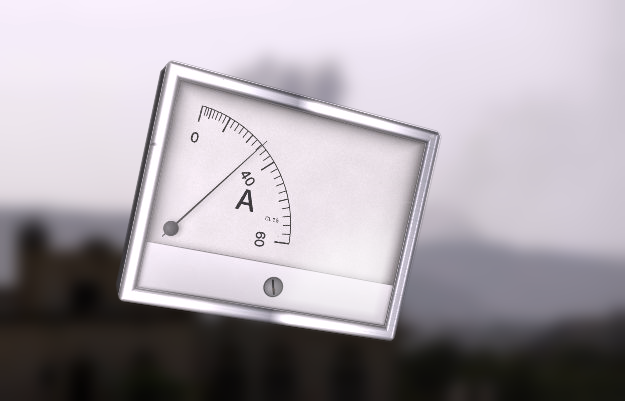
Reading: 34A
